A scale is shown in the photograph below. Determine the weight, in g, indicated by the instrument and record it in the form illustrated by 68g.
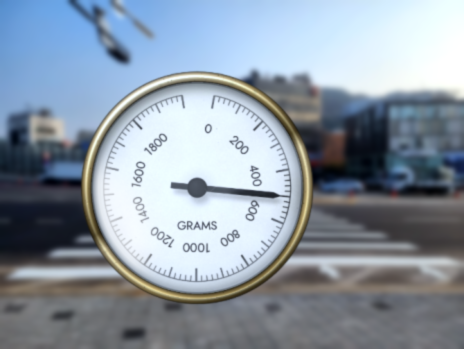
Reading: 500g
